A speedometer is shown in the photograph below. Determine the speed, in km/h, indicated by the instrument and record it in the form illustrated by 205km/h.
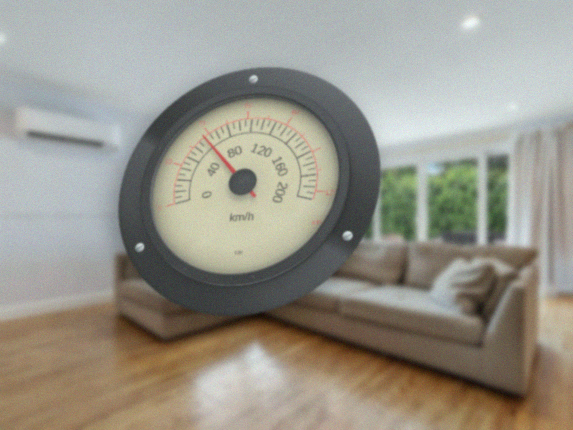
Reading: 60km/h
